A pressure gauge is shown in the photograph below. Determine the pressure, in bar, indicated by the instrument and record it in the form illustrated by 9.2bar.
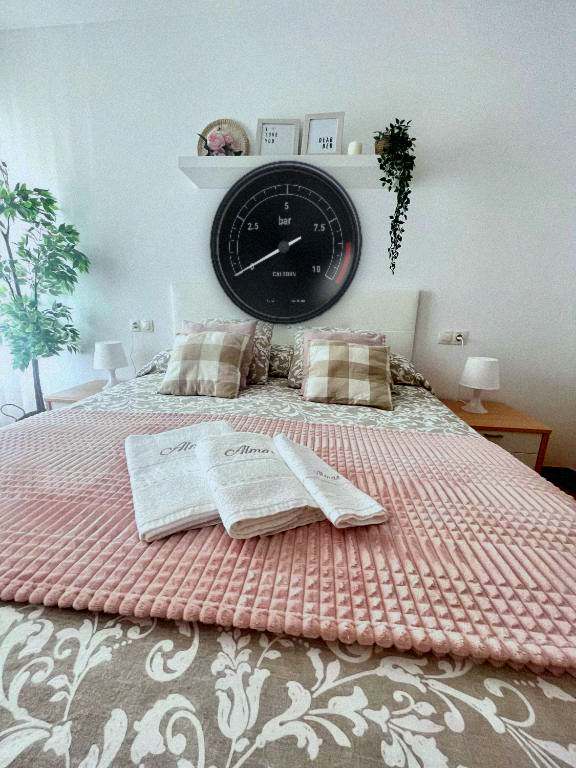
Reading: 0bar
